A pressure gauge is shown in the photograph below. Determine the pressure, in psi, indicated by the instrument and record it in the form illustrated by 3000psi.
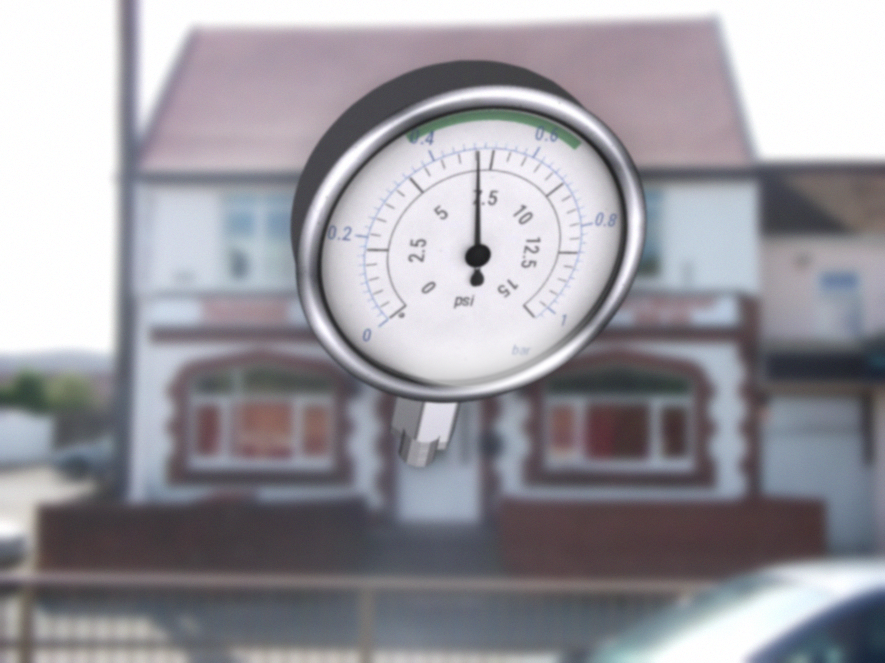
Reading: 7psi
